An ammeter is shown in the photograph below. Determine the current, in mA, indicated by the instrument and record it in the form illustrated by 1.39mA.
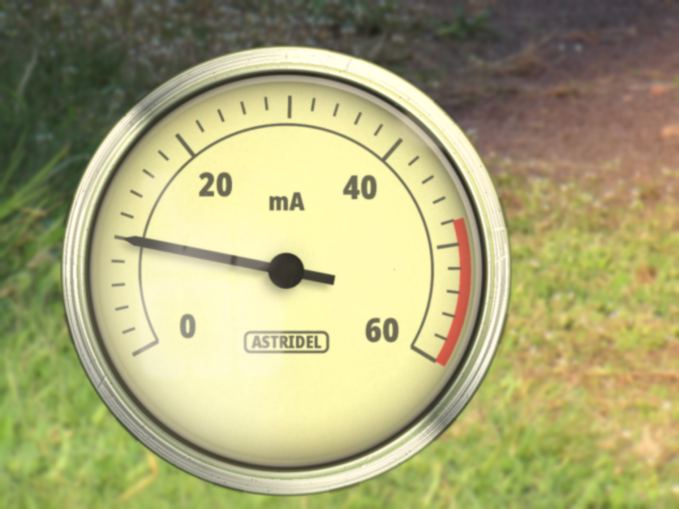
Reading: 10mA
